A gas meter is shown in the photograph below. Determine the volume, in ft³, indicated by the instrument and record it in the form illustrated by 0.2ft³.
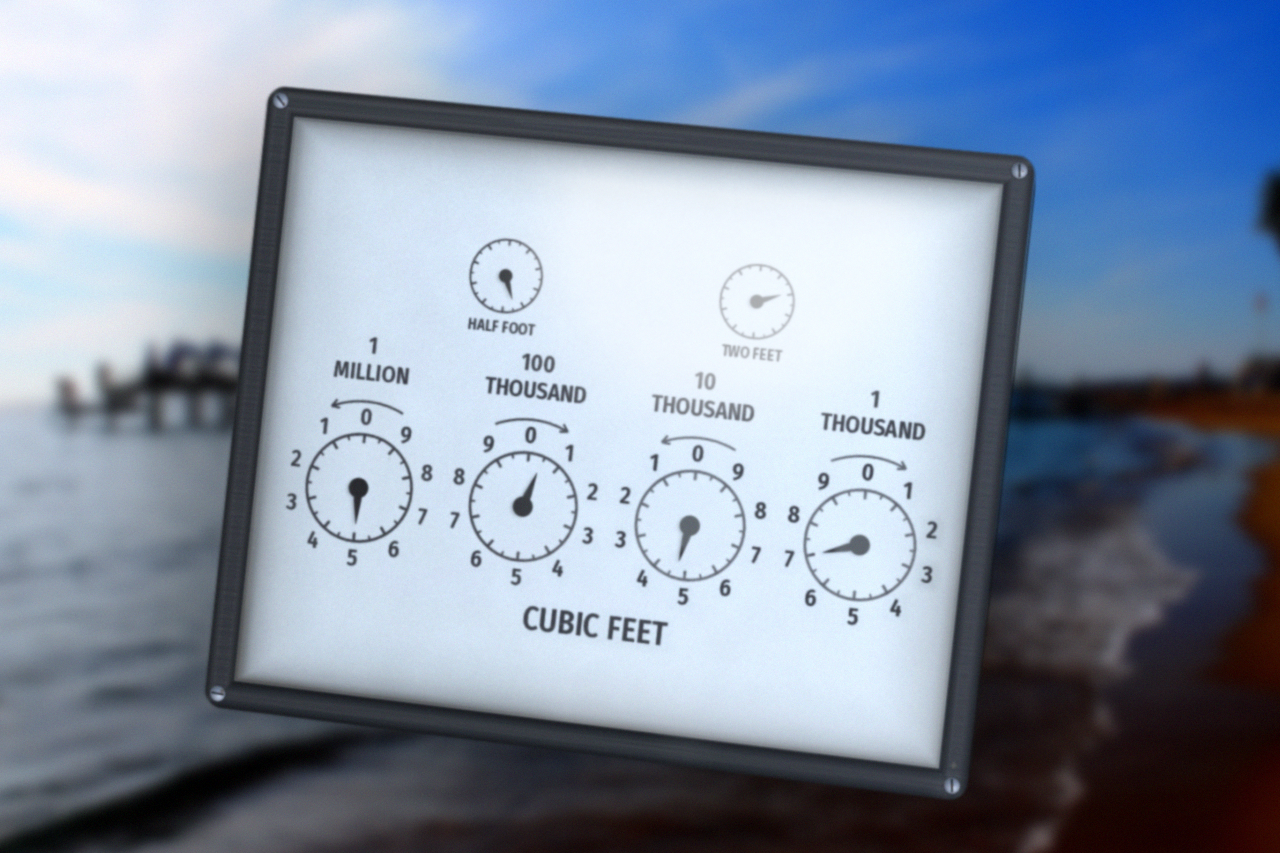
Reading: 504700ft³
